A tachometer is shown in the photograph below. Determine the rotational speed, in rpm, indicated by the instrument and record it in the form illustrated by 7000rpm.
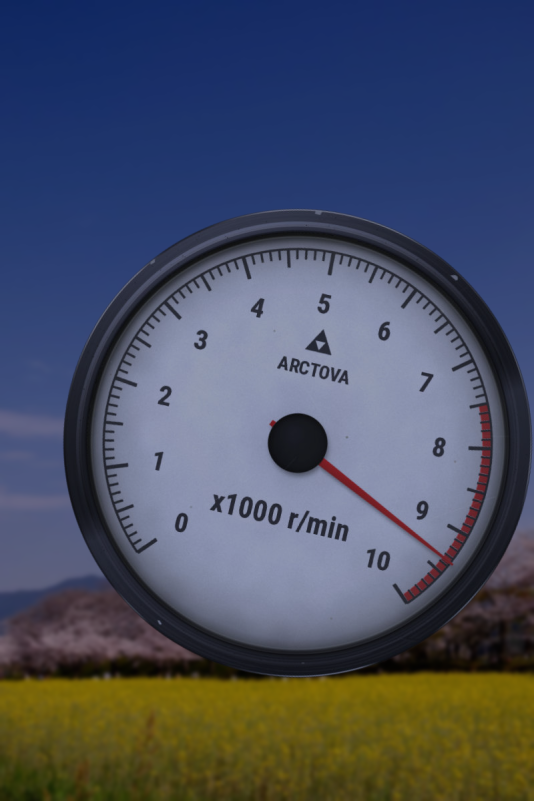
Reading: 9350rpm
